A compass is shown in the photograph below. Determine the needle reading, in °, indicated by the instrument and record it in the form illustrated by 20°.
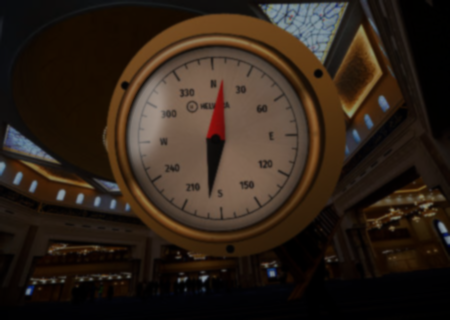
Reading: 10°
